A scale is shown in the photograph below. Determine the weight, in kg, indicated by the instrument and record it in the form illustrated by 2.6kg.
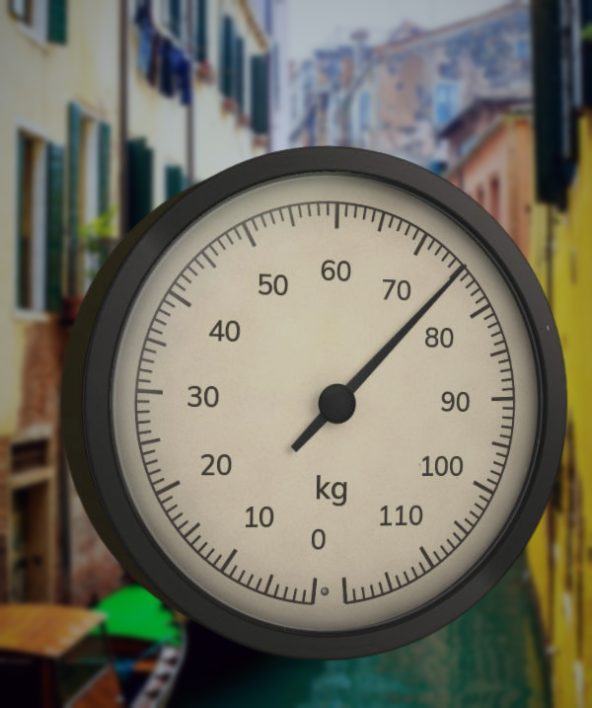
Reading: 75kg
